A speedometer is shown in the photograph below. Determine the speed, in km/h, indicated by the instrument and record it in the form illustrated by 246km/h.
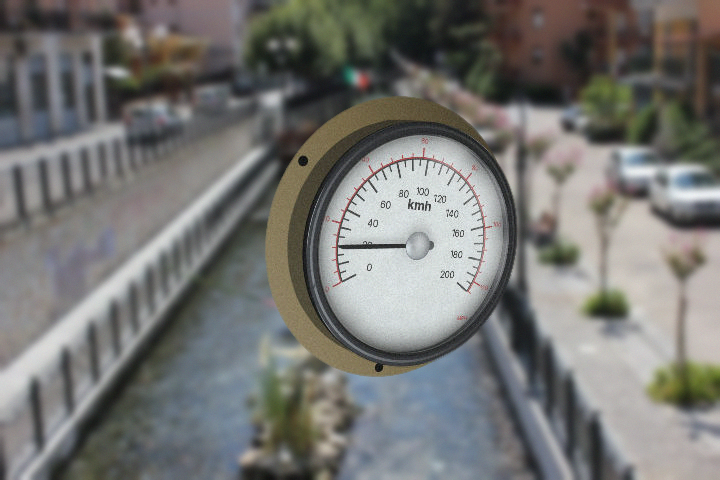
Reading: 20km/h
